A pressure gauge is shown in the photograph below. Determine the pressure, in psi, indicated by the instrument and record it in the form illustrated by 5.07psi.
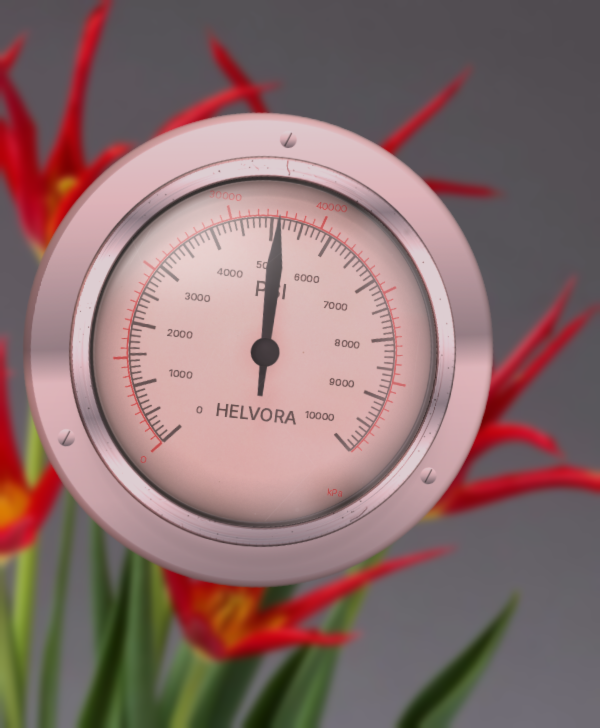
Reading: 5100psi
